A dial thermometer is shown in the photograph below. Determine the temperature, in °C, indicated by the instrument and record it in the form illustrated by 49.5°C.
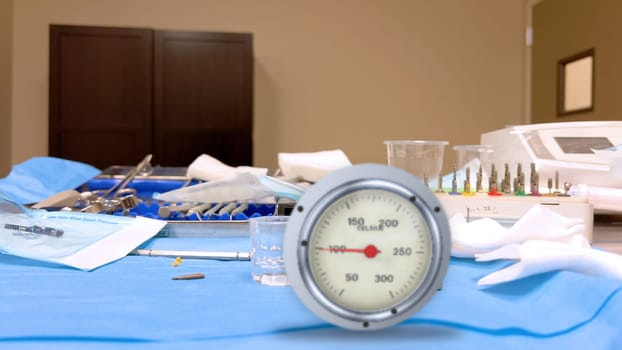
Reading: 100°C
